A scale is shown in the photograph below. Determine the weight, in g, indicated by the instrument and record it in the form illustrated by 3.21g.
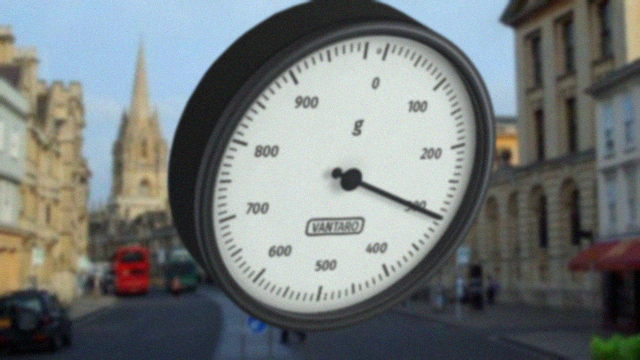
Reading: 300g
